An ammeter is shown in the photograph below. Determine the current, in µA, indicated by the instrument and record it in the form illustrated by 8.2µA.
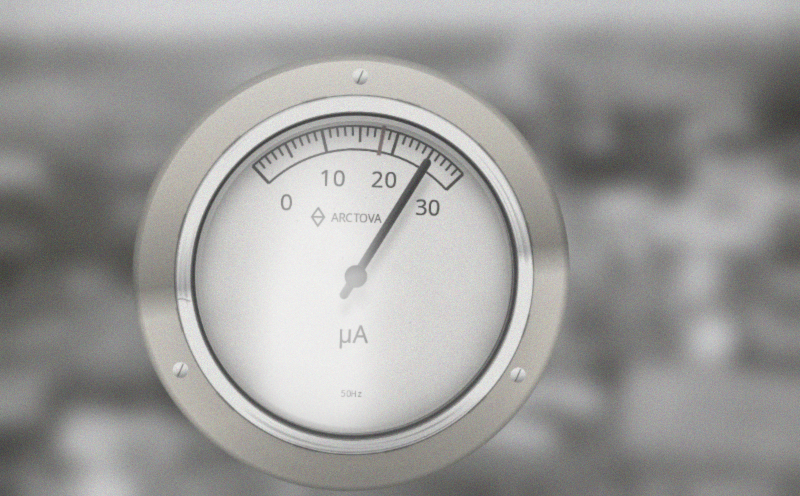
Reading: 25µA
